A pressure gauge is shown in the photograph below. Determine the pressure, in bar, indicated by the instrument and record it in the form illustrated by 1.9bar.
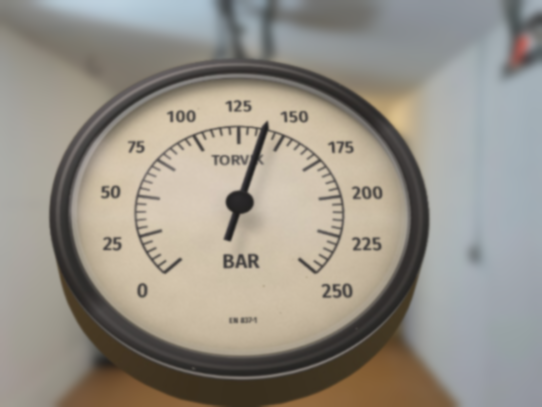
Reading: 140bar
